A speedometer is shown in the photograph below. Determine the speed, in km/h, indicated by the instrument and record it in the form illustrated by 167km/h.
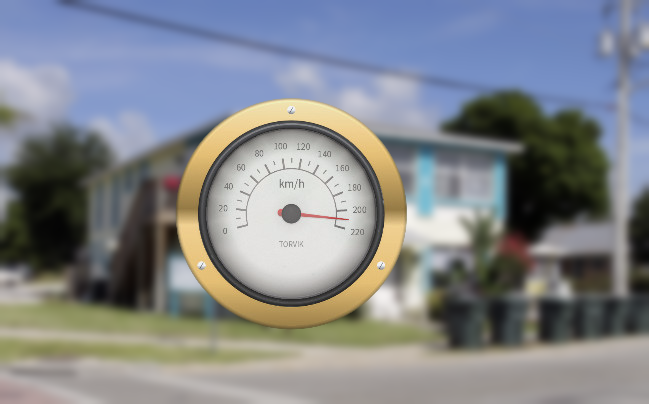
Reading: 210km/h
